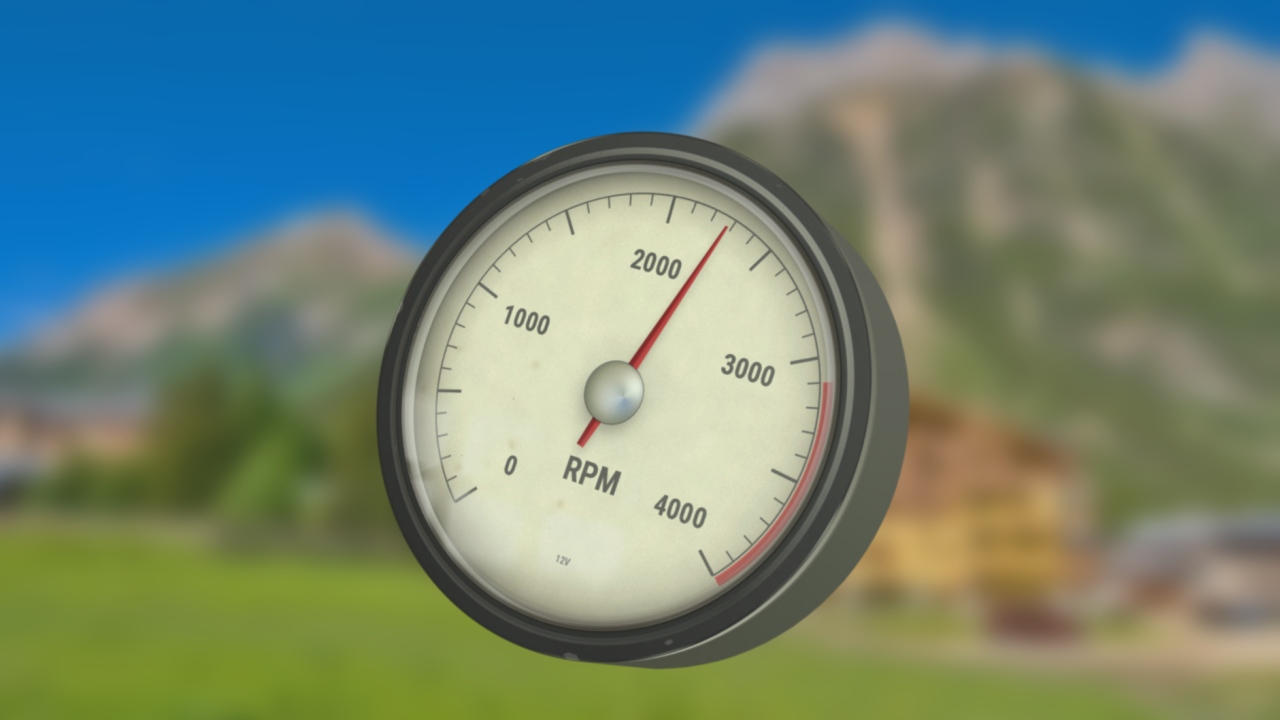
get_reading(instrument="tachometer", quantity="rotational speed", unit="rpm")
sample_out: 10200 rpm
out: 2300 rpm
